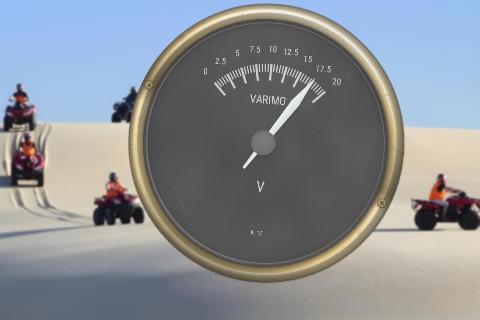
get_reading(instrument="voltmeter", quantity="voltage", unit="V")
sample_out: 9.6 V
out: 17.5 V
